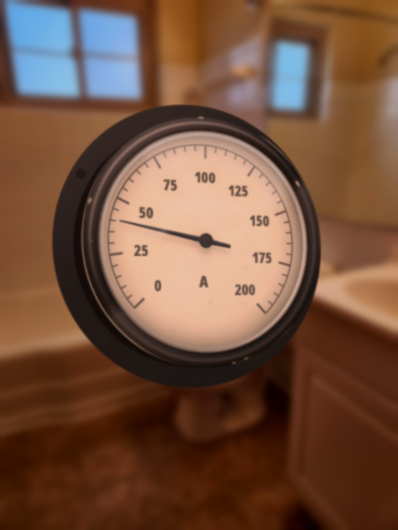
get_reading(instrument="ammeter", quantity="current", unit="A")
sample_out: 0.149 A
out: 40 A
